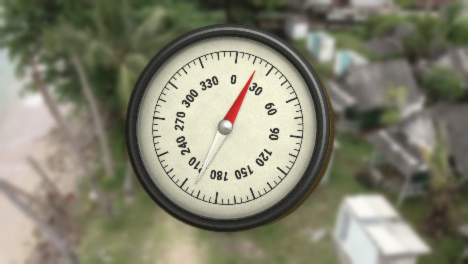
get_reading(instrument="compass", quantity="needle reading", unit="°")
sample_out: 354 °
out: 20 °
